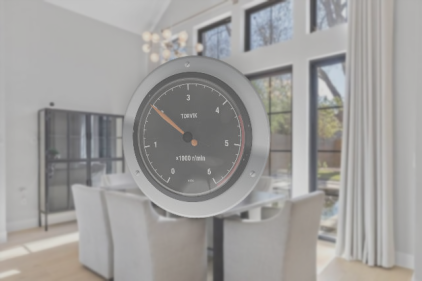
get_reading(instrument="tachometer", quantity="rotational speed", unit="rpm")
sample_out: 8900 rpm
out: 2000 rpm
